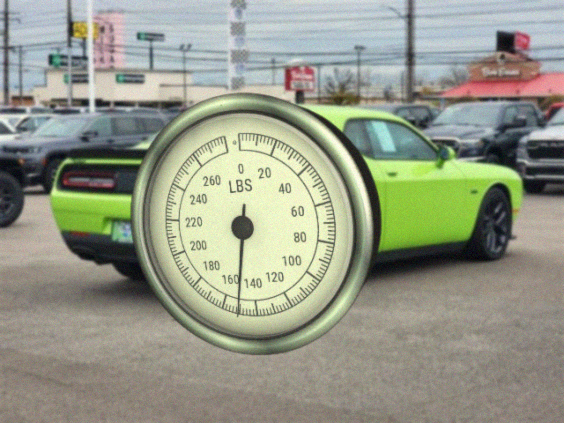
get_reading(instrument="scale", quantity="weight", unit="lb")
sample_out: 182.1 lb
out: 150 lb
